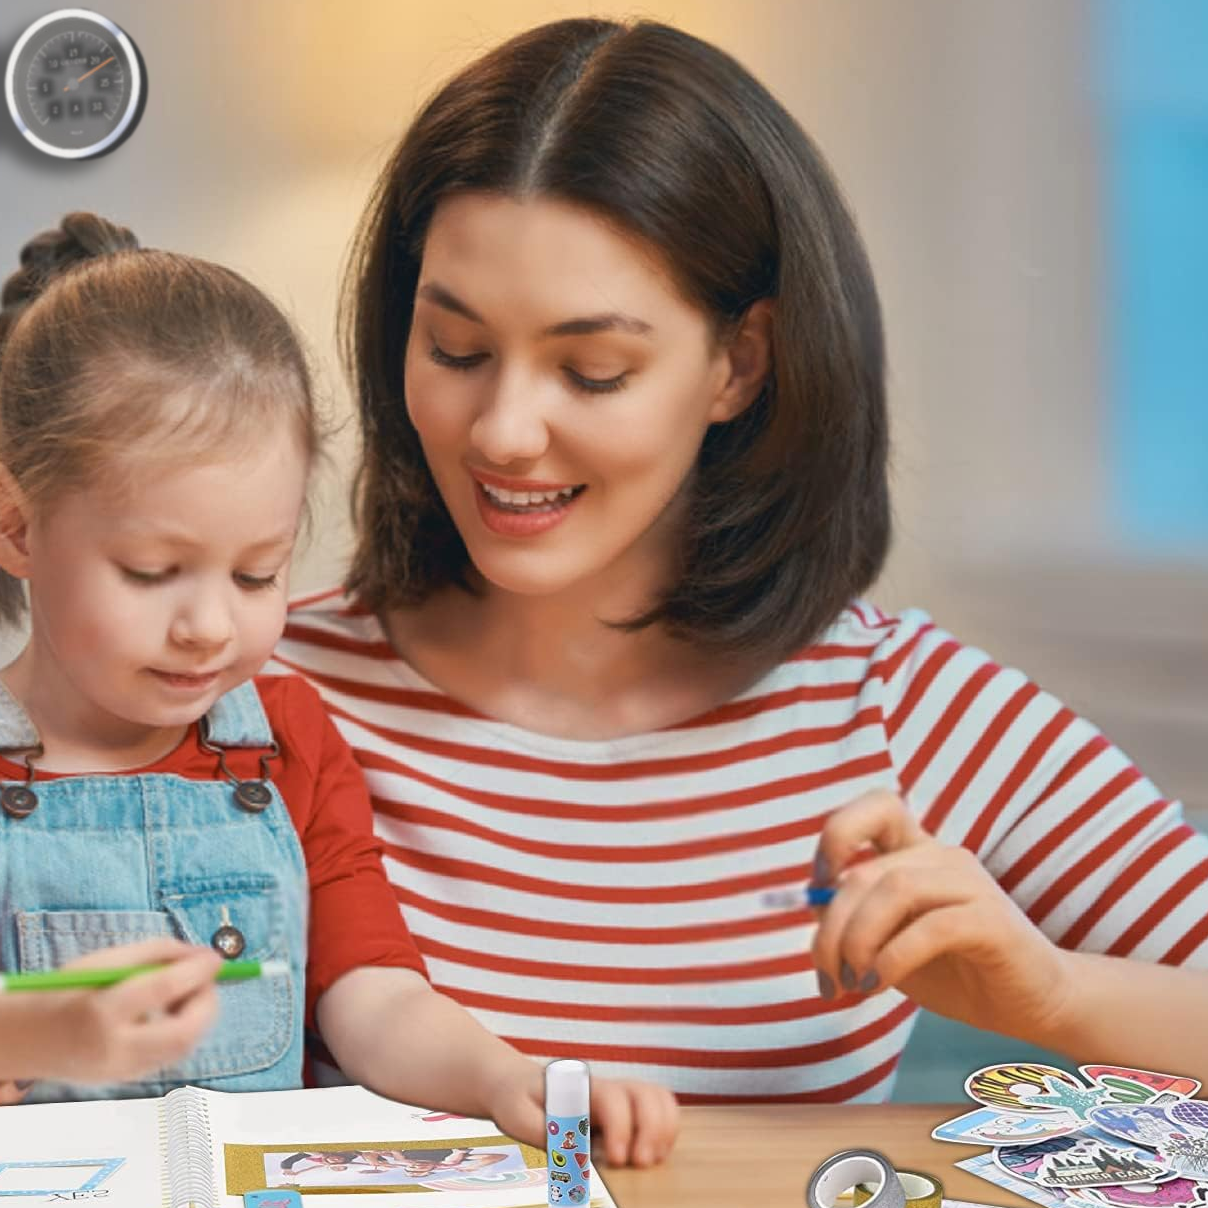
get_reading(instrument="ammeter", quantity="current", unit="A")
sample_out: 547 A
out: 22 A
